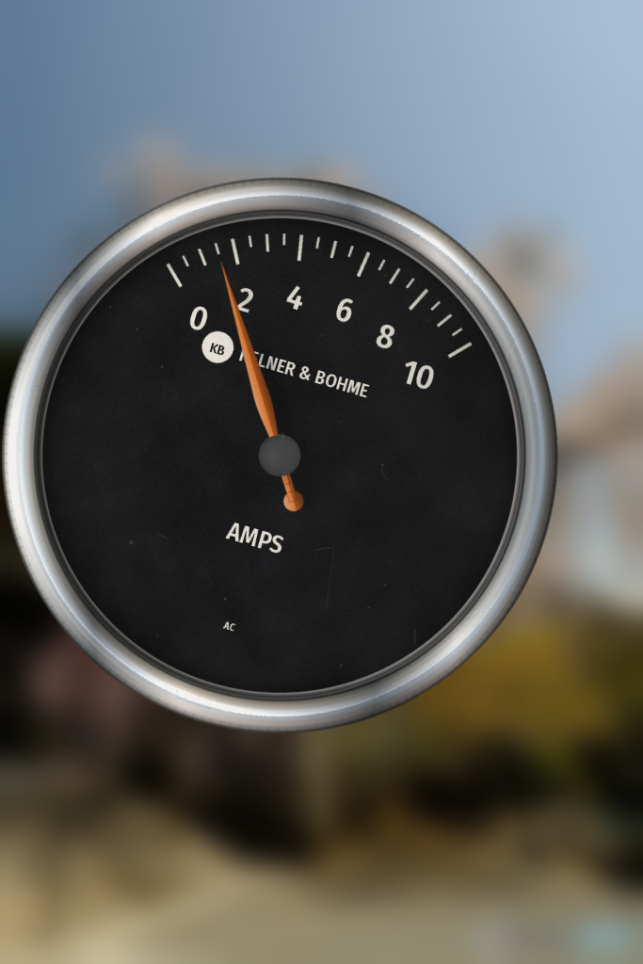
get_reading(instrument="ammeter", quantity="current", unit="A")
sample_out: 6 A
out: 1.5 A
